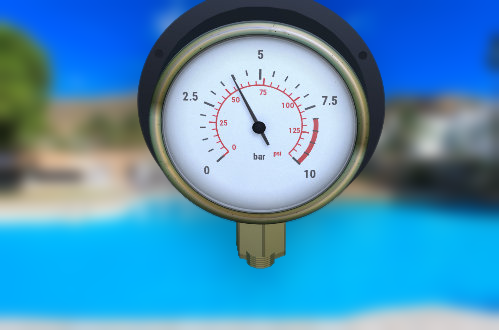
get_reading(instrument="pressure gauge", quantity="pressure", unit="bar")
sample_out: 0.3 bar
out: 4 bar
